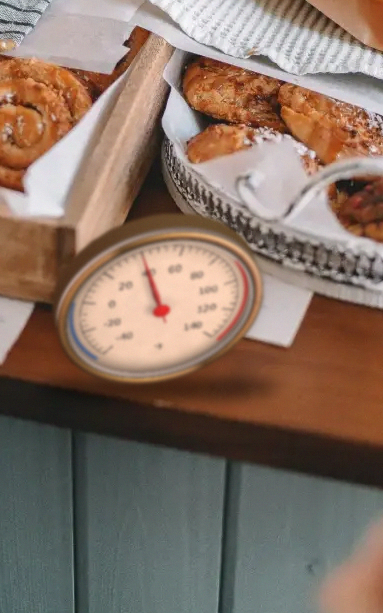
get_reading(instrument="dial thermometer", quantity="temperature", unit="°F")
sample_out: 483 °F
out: 40 °F
